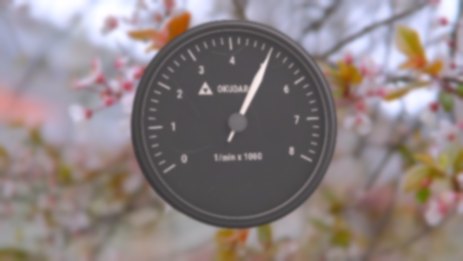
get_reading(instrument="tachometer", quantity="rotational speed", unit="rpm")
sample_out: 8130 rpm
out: 5000 rpm
